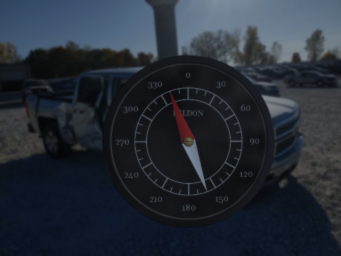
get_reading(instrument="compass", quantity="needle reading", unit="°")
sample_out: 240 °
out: 340 °
